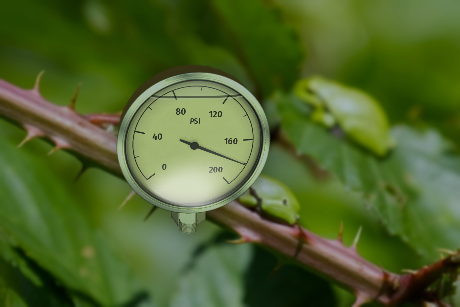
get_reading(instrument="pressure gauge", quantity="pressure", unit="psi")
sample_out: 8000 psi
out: 180 psi
